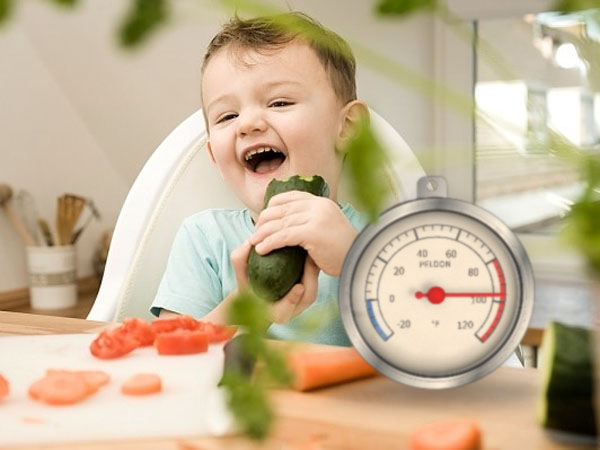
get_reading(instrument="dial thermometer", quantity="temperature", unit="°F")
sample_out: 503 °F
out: 96 °F
